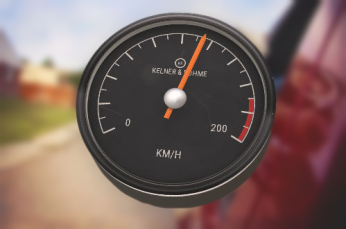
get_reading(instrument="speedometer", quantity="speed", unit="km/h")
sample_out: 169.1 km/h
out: 115 km/h
